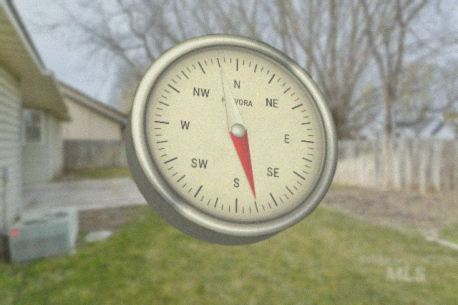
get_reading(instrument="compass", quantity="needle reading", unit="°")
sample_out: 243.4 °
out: 165 °
